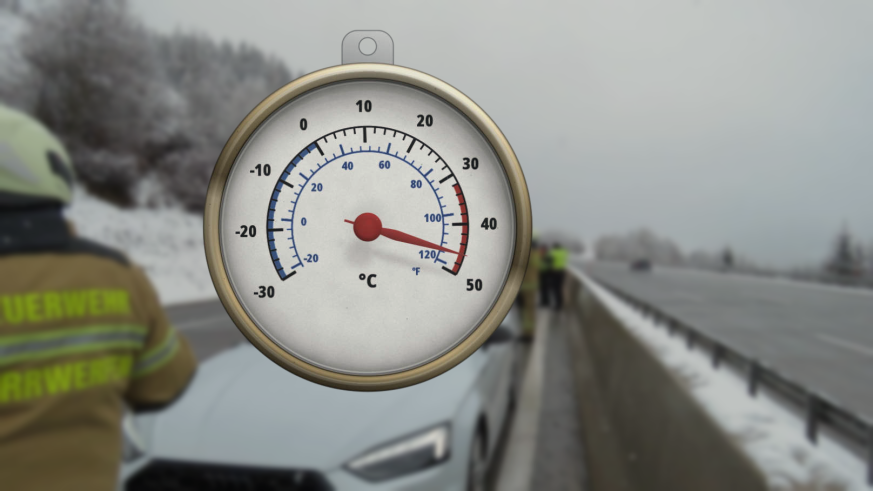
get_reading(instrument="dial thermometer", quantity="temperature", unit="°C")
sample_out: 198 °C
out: 46 °C
